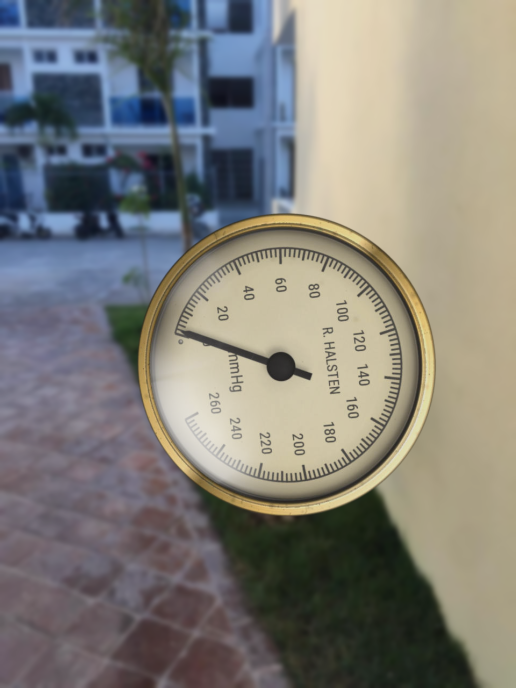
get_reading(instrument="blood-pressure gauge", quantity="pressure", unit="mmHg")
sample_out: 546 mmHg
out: 2 mmHg
